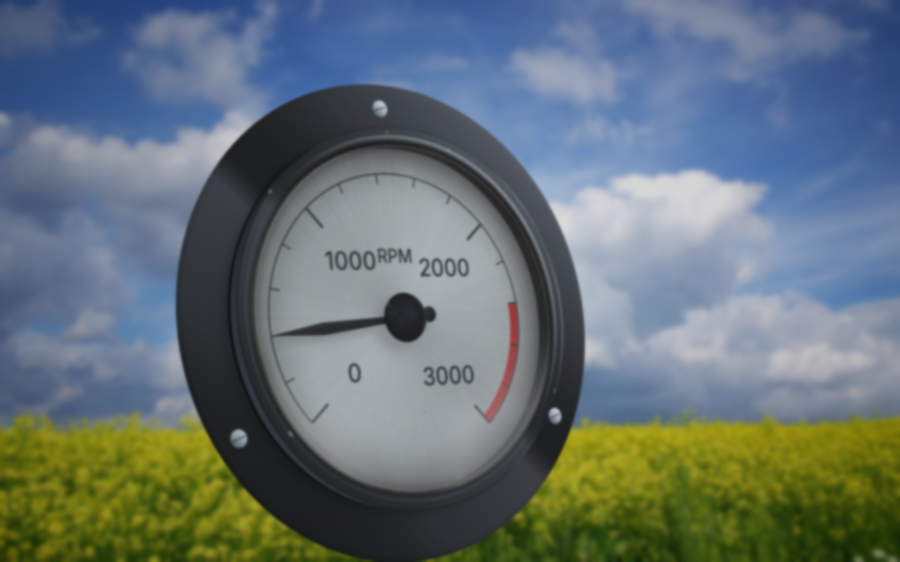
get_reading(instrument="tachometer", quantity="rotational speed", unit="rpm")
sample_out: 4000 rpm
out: 400 rpm
